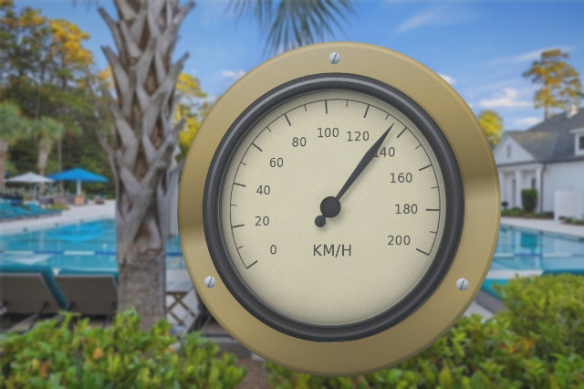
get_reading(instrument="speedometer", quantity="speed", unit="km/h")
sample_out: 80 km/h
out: 135 km/h
